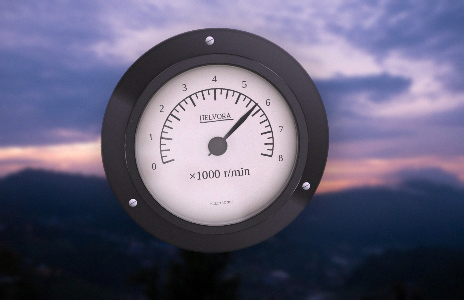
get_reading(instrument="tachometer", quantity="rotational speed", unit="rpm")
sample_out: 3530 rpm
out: 5750 rpm
